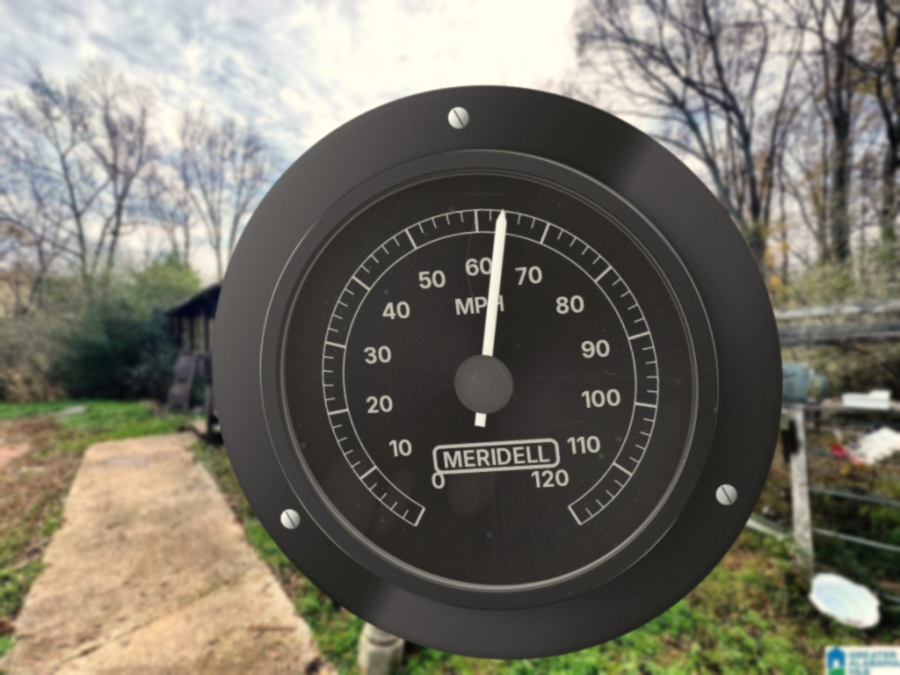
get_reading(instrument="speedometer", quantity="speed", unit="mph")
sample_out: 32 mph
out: 64 mph
